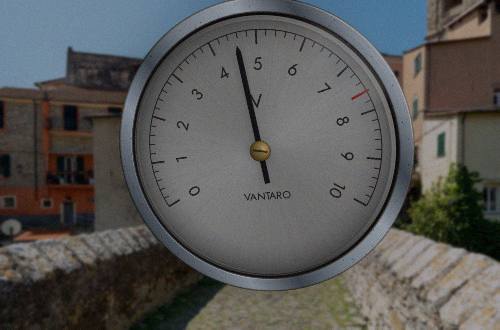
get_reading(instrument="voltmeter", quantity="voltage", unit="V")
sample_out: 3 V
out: 4.6 V
